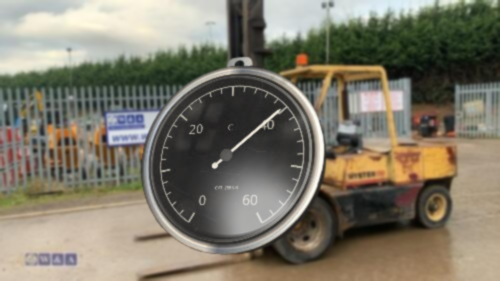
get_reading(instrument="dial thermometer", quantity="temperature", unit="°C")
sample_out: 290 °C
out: 40 °C
